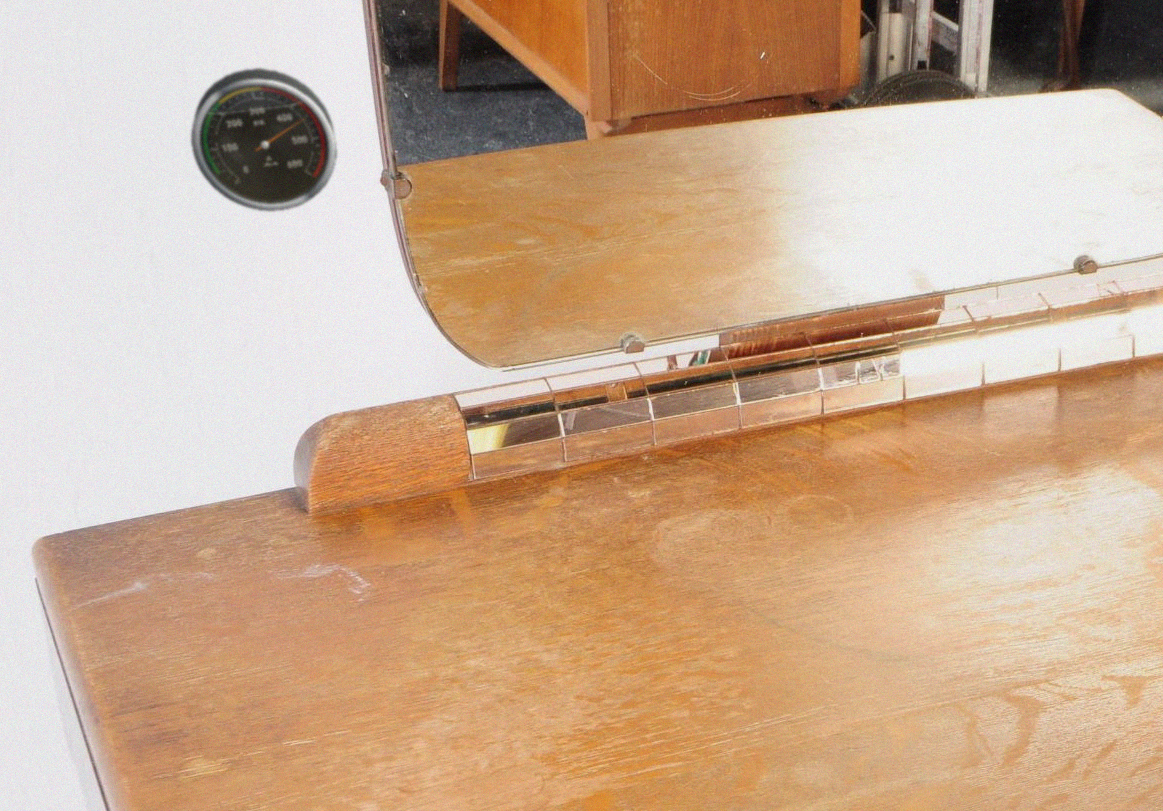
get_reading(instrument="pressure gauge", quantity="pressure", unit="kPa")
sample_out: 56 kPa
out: 440 kPa
